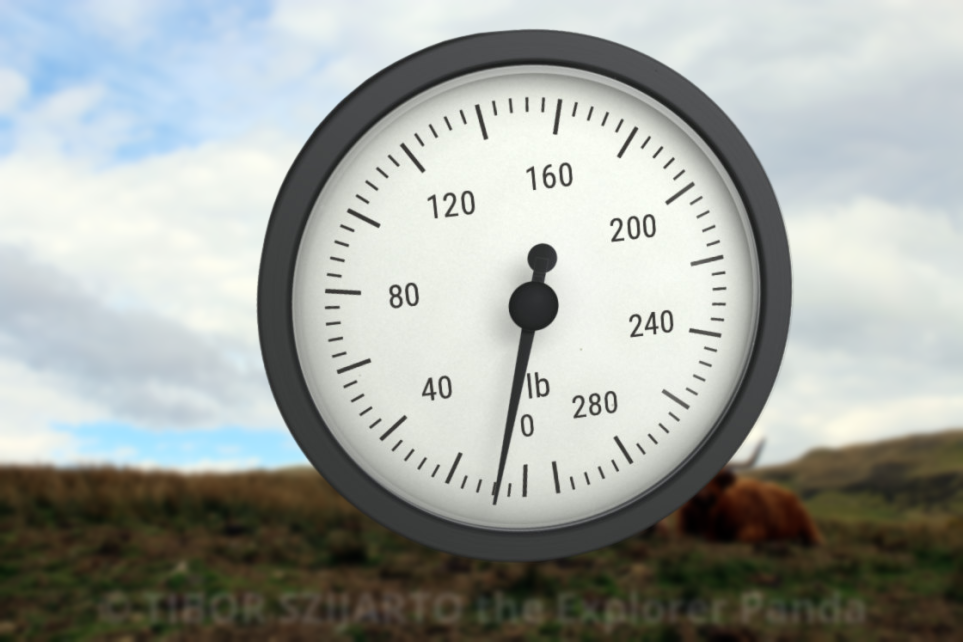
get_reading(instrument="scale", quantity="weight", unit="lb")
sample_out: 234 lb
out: 8 lb
